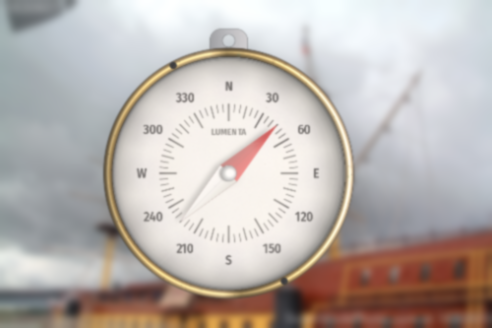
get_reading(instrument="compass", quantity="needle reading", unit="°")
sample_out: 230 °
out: 45 °
